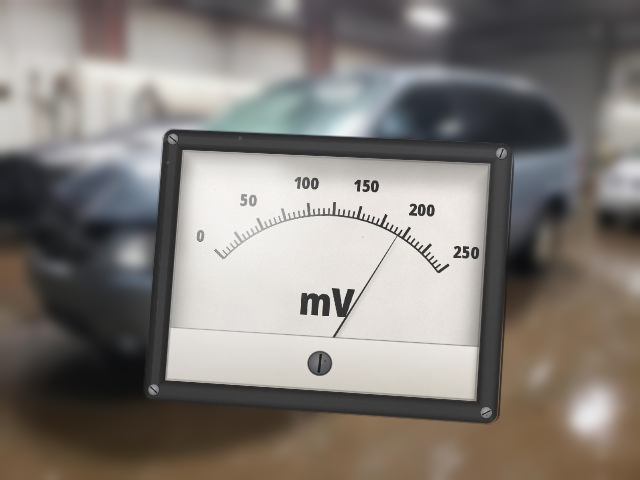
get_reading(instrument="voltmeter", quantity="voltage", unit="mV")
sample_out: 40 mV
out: 195 mV
